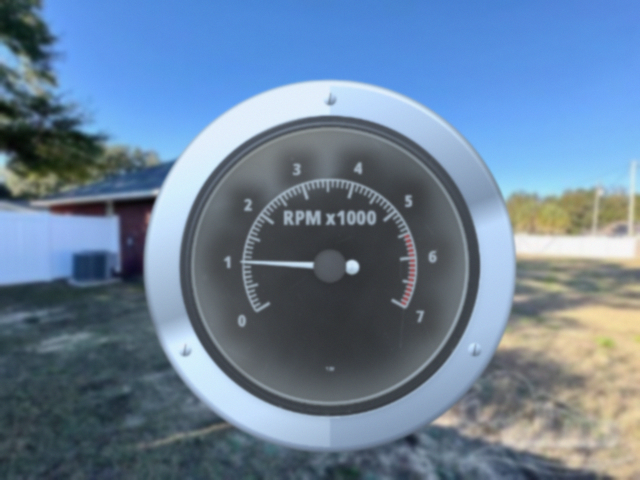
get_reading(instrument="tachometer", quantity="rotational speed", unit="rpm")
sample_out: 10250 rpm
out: 1000 rpm
